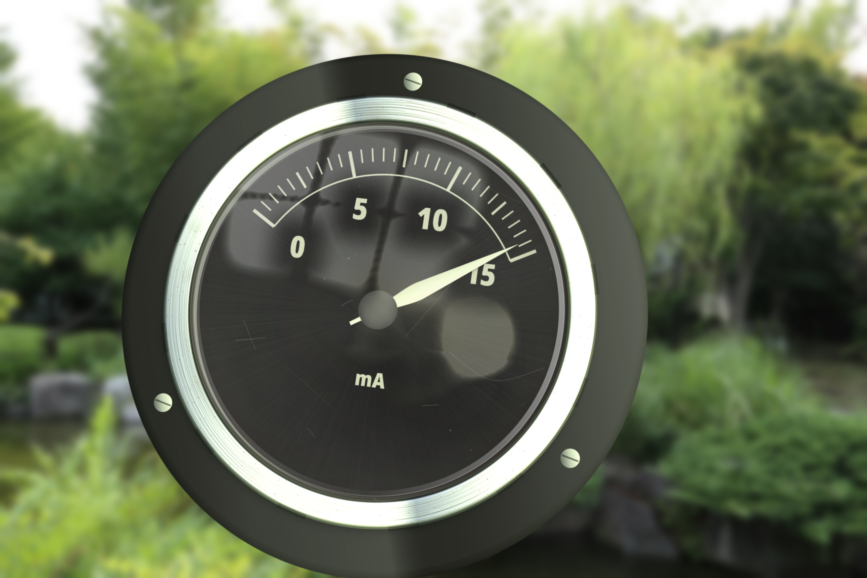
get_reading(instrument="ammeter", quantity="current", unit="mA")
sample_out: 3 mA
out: 14.5 mA
